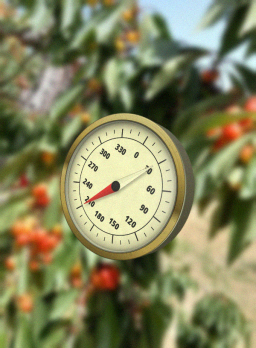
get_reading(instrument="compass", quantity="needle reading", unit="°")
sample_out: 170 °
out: 210 °
